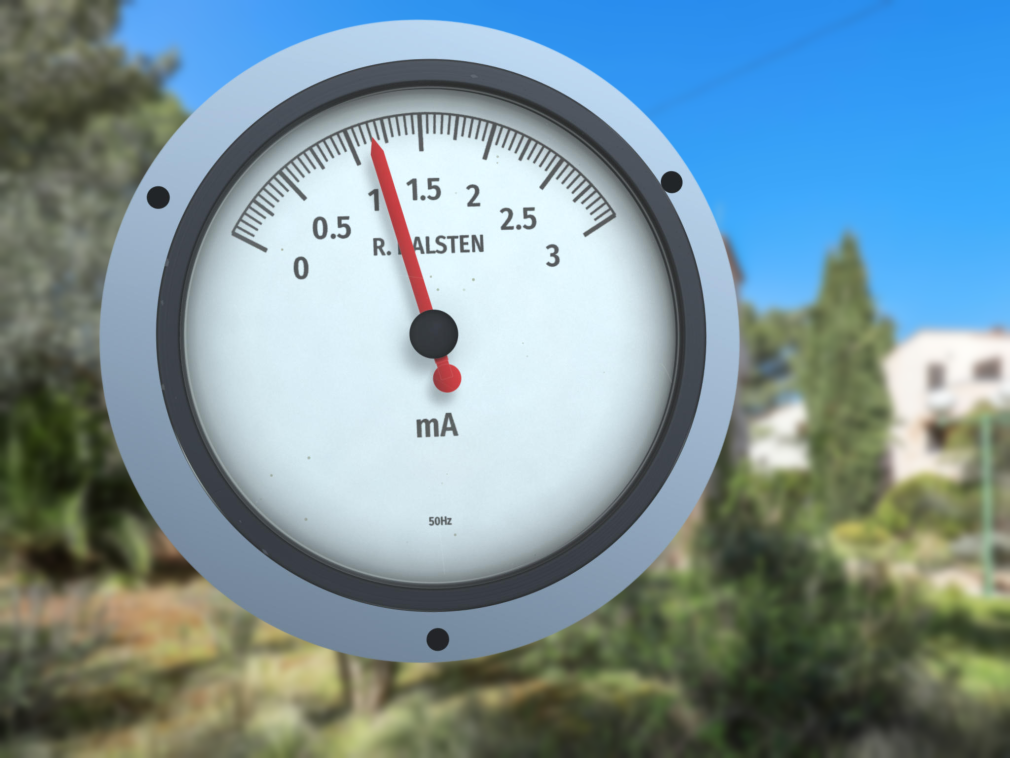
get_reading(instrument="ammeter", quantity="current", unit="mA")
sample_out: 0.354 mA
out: 1.15 mA
